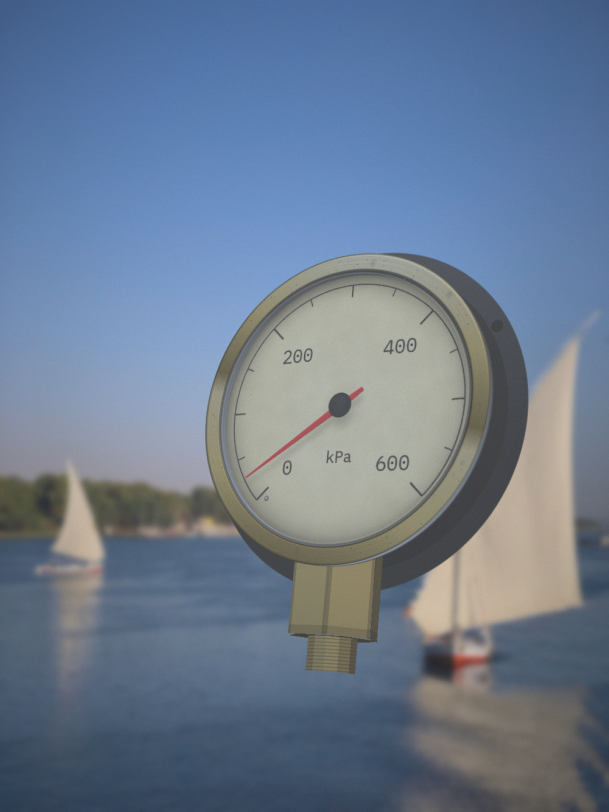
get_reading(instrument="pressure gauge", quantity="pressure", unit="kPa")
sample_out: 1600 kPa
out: 25 kPa
